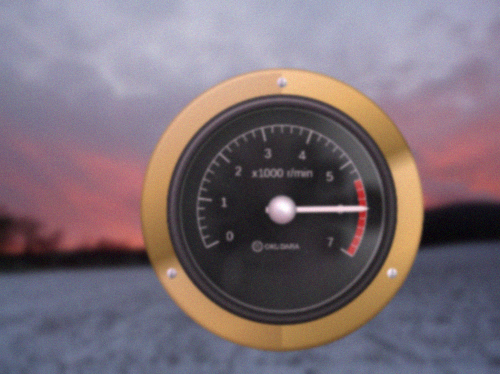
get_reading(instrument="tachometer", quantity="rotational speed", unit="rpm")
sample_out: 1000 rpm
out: 6000 rpm
